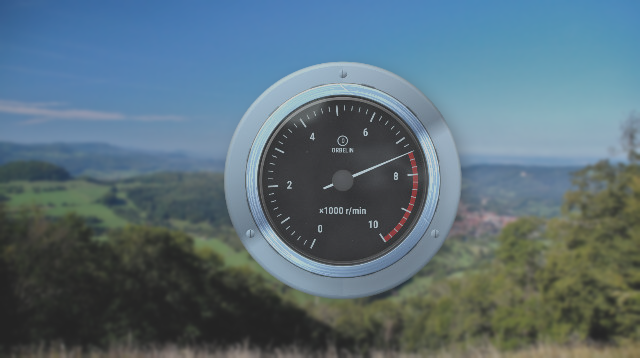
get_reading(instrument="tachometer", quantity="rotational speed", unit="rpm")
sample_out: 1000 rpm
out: 7400 rpm
